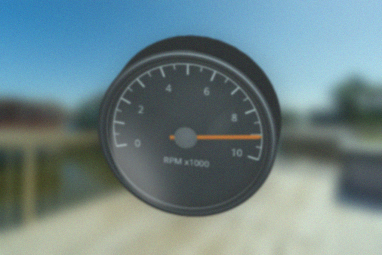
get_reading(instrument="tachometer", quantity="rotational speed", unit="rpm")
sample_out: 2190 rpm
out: 9000 rpm
